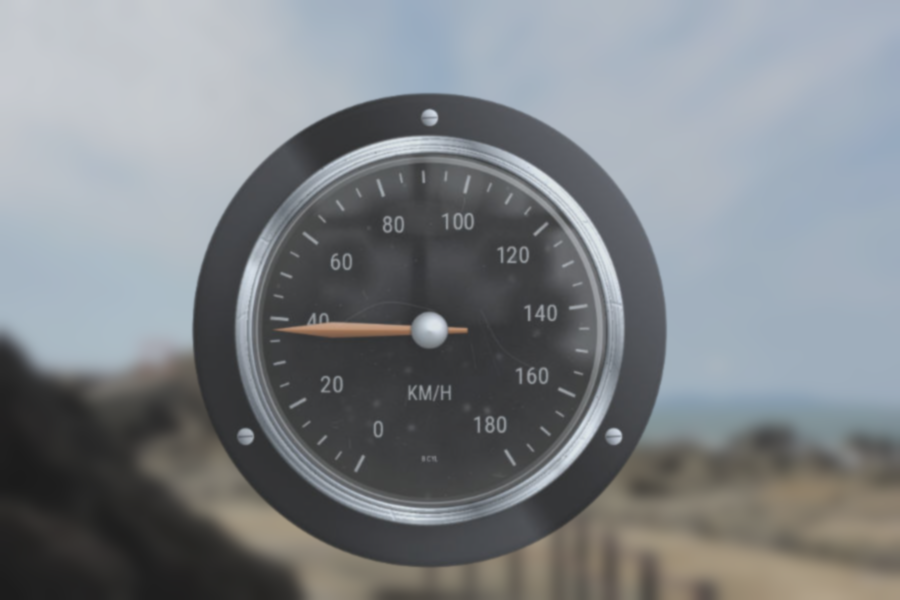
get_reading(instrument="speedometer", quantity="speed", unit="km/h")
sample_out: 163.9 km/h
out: 37.5 km/h
